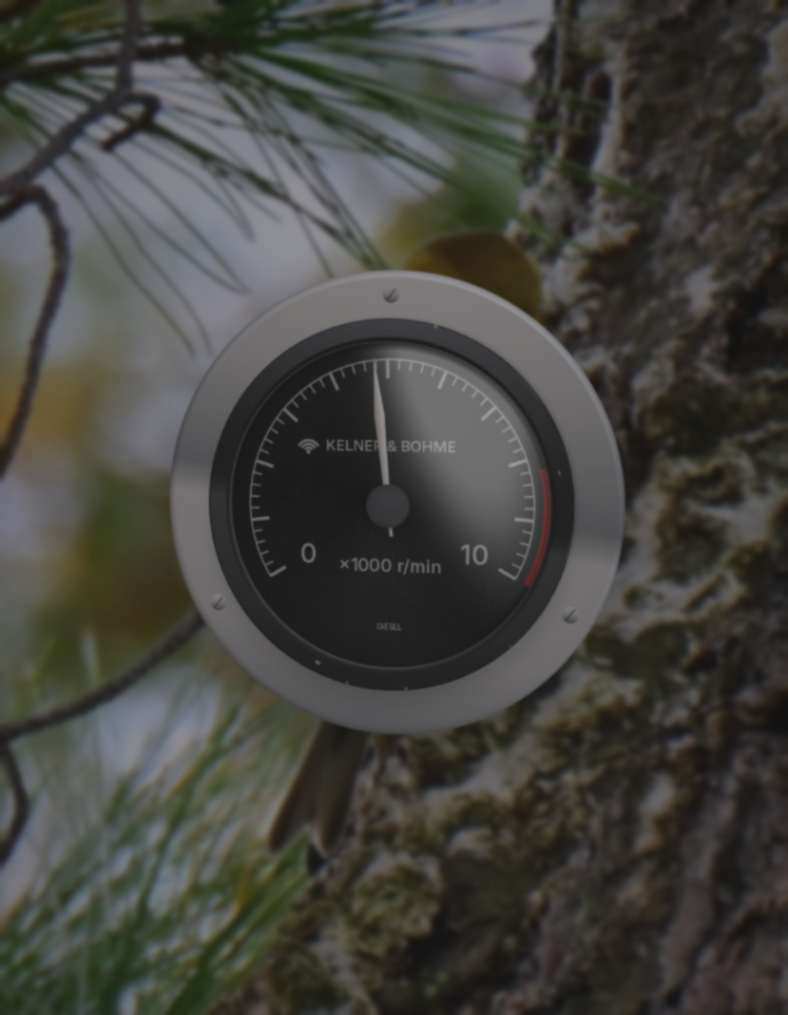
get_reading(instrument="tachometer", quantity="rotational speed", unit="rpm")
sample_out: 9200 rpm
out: 4800 rpm
